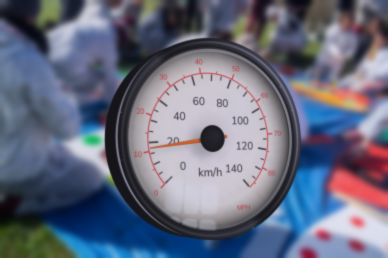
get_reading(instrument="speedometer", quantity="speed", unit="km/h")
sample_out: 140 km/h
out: 17.5 km/h
